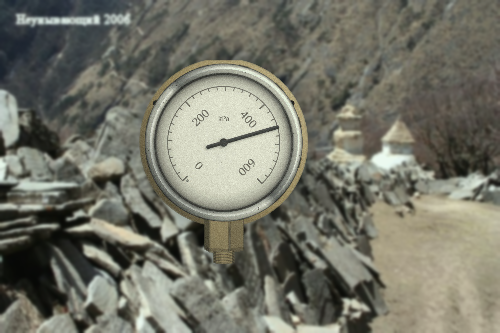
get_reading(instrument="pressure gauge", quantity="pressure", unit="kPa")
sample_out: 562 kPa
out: 460 kPa
